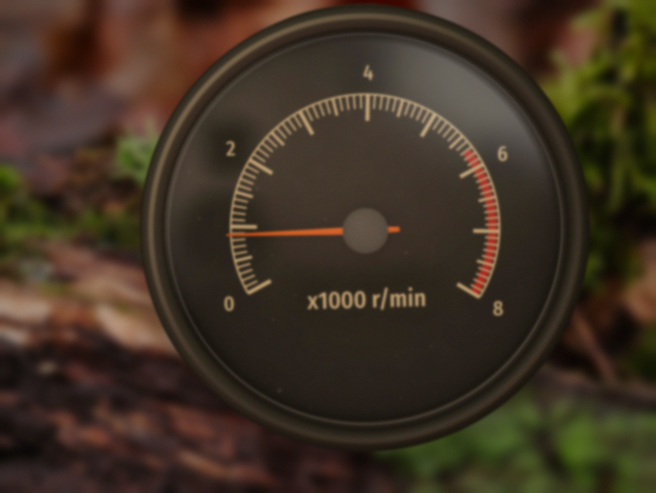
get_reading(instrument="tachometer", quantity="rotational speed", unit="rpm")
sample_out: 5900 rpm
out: 900 rpm
